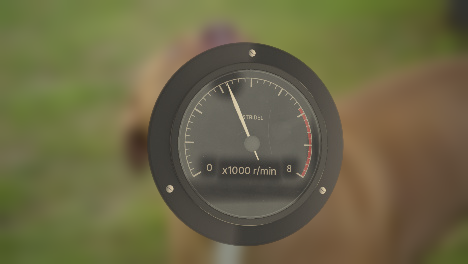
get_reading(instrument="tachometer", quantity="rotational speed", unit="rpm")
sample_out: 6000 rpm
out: 3200 rpm
